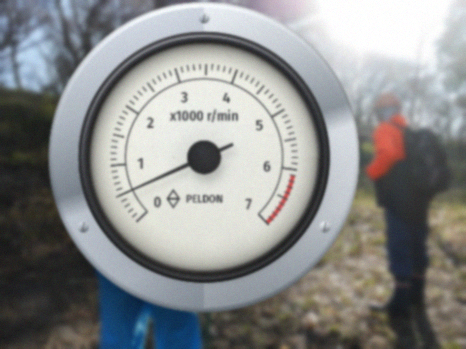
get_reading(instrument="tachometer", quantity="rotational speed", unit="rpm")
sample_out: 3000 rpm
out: 500 rpm
